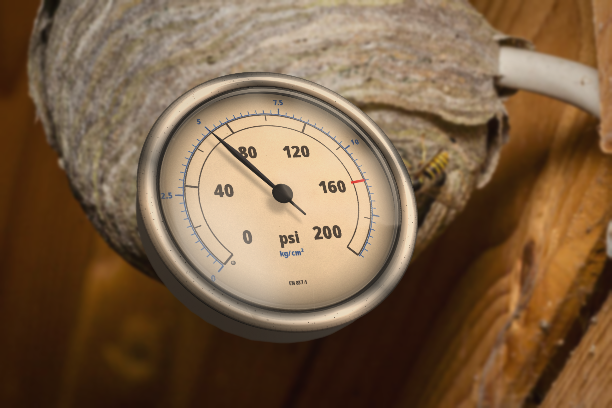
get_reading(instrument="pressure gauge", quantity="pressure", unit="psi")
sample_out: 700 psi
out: 70 psi
